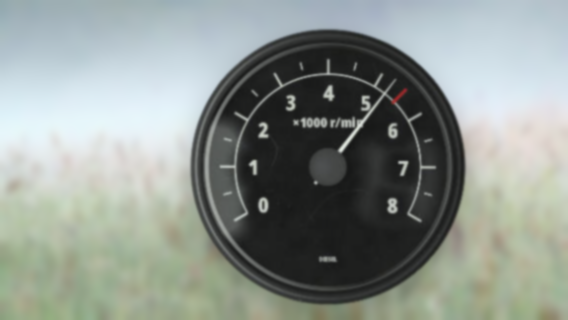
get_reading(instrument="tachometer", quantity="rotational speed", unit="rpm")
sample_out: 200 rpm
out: 5250 rpm
